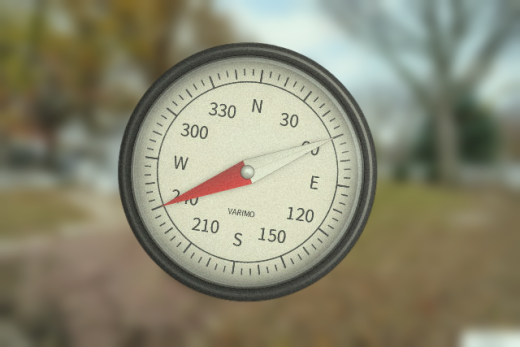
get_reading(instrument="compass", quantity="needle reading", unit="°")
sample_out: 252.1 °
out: 240 °
